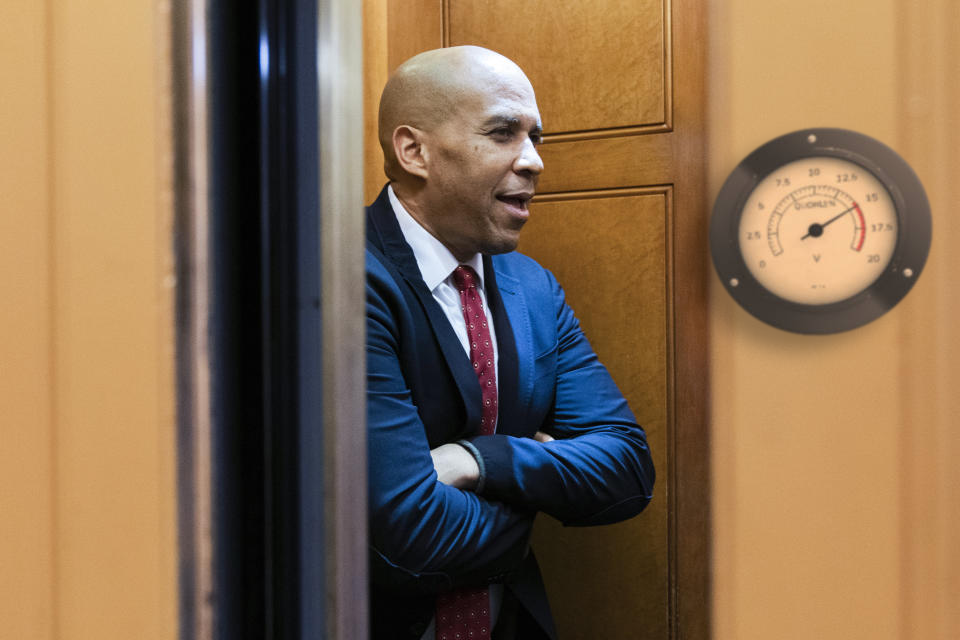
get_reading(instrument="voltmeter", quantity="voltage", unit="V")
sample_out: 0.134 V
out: 15 V
